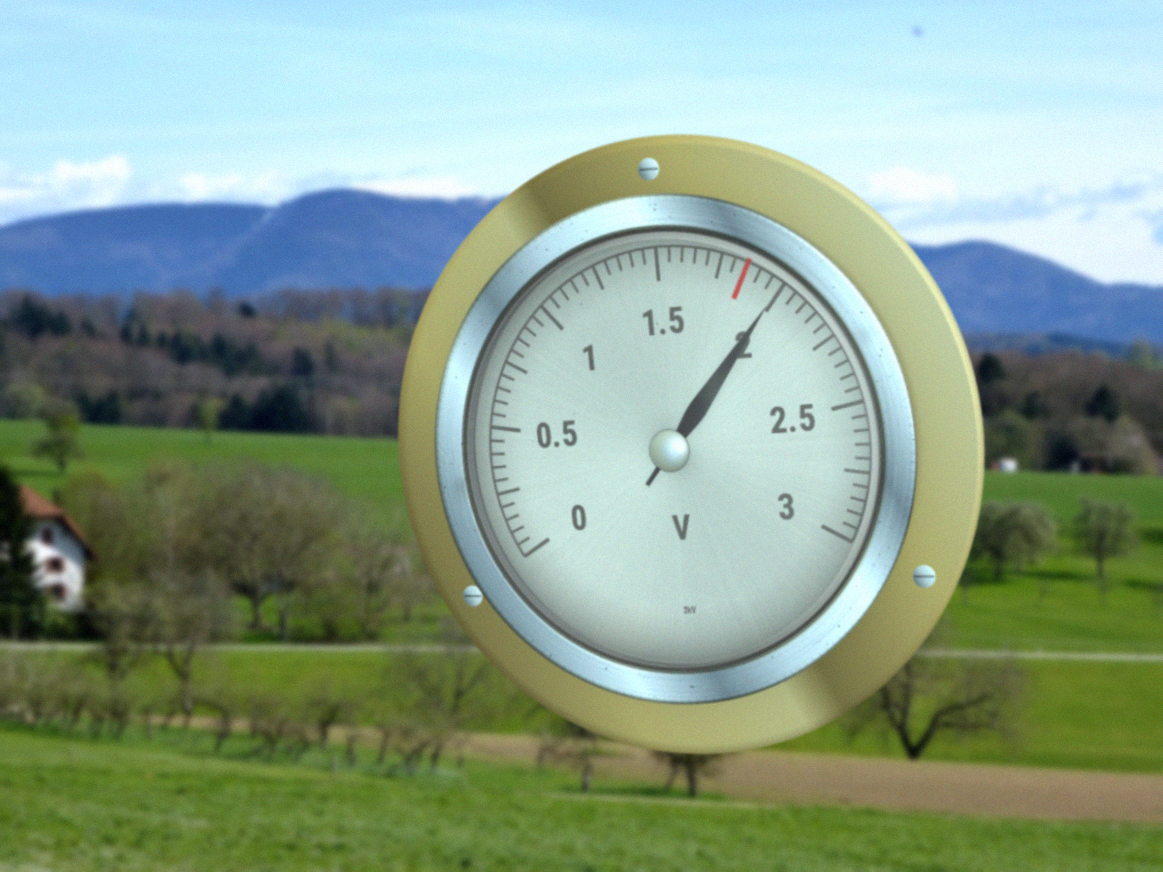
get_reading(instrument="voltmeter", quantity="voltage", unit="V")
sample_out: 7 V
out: 2 V
